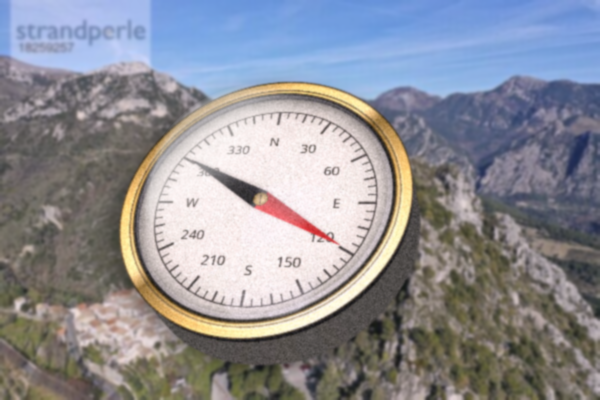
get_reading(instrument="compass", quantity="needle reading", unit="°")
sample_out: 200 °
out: 120 °
